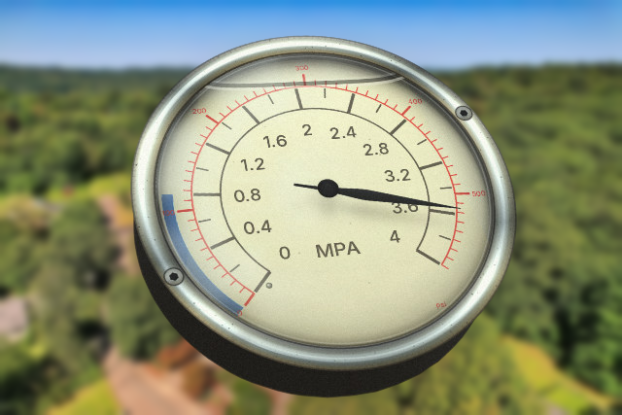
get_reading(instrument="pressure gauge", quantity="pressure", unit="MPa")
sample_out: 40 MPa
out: 3.6 MPa
